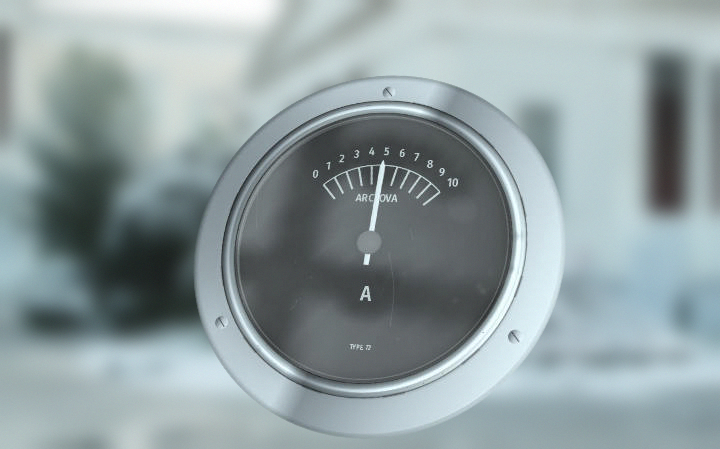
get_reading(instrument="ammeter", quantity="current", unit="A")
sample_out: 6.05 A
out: 5 A
